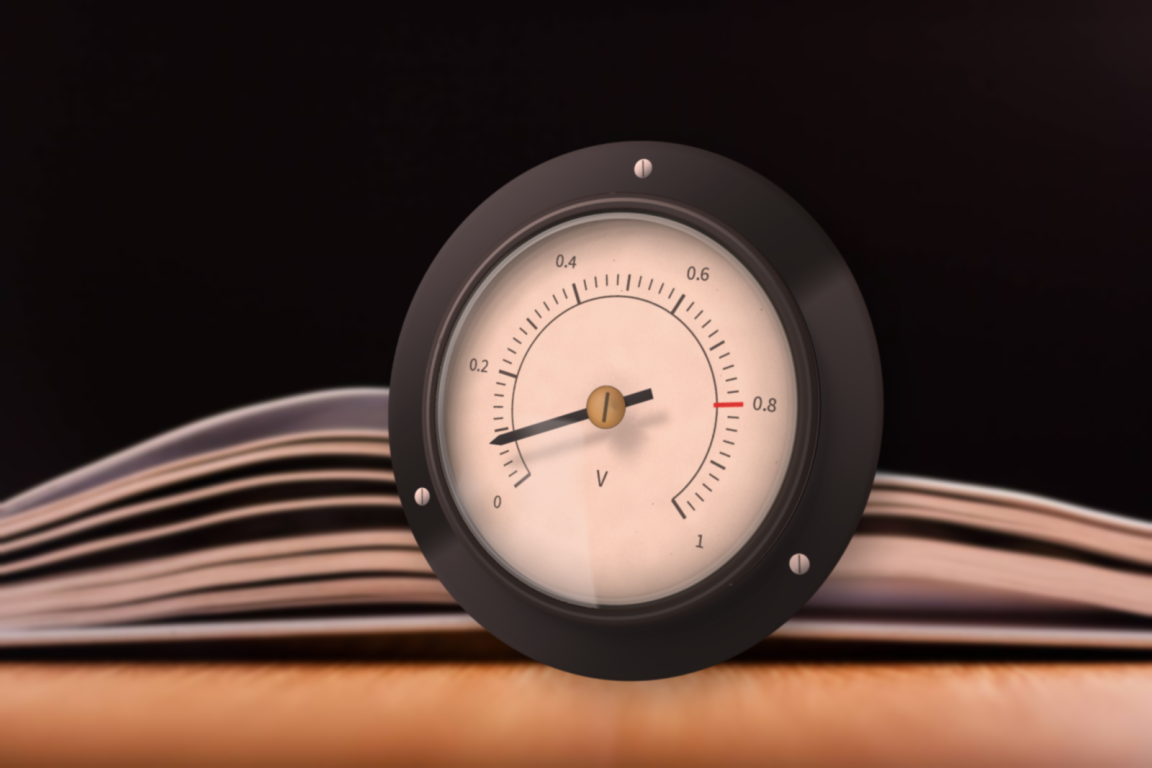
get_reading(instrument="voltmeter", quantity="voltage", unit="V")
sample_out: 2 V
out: 0.08 V
